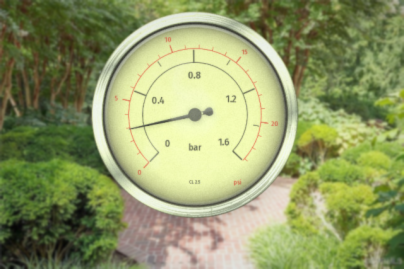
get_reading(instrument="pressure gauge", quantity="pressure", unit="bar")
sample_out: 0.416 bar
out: 0.2 bar
